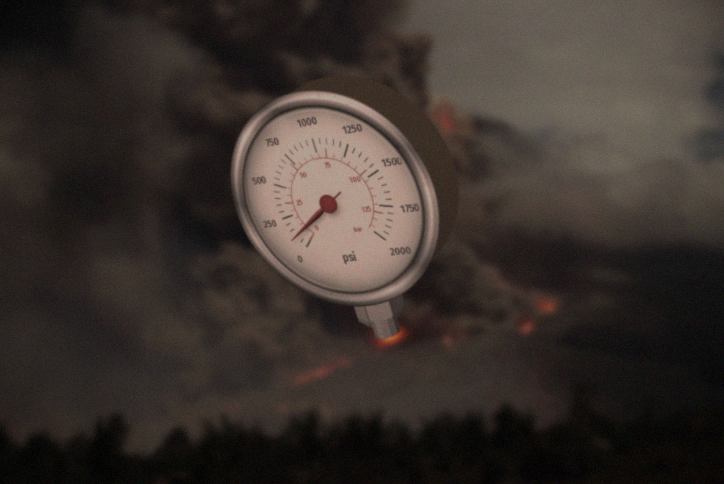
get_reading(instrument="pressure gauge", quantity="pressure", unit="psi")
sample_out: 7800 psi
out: 100 psi
